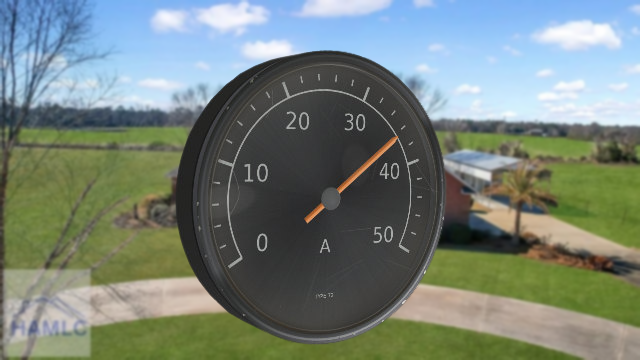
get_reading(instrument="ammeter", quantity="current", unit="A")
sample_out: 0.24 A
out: 36 A
